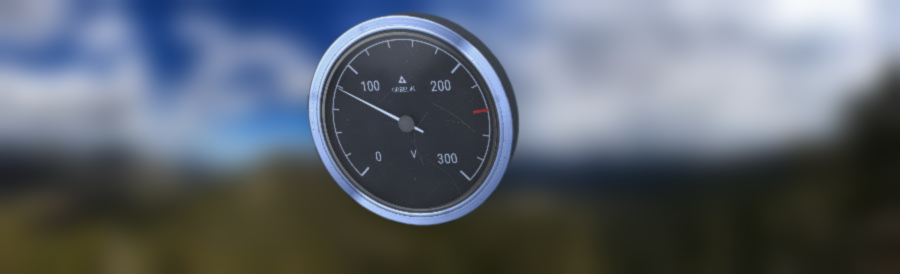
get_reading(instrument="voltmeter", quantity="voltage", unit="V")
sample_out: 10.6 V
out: 80 V
